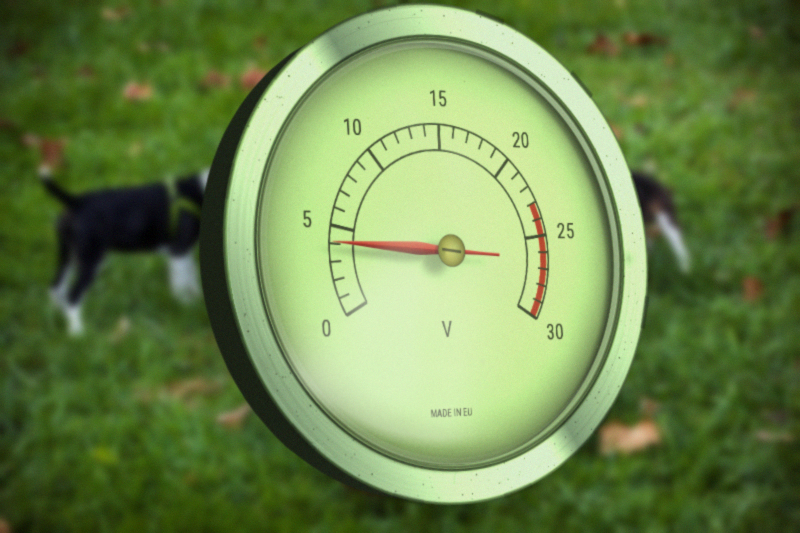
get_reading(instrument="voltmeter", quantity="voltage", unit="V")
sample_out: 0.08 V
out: 4 V
